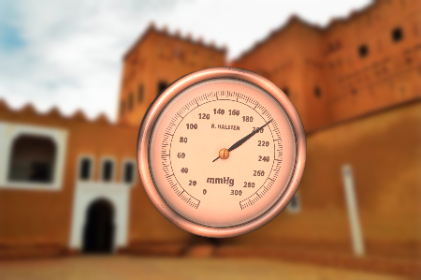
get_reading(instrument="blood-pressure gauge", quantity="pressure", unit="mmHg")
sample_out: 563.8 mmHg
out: 200 mmHg
